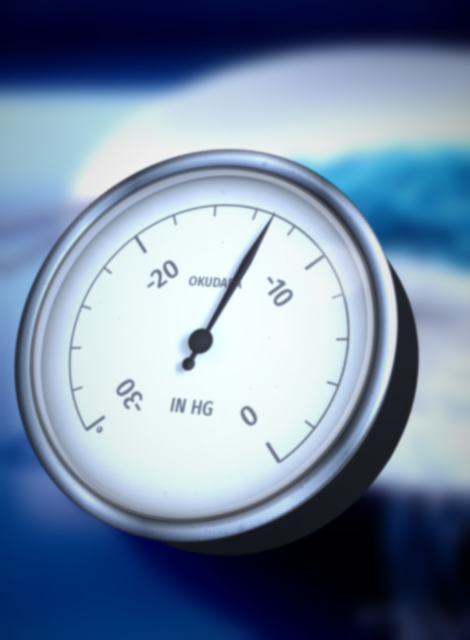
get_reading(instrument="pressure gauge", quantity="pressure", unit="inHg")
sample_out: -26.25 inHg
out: -13 inHg
